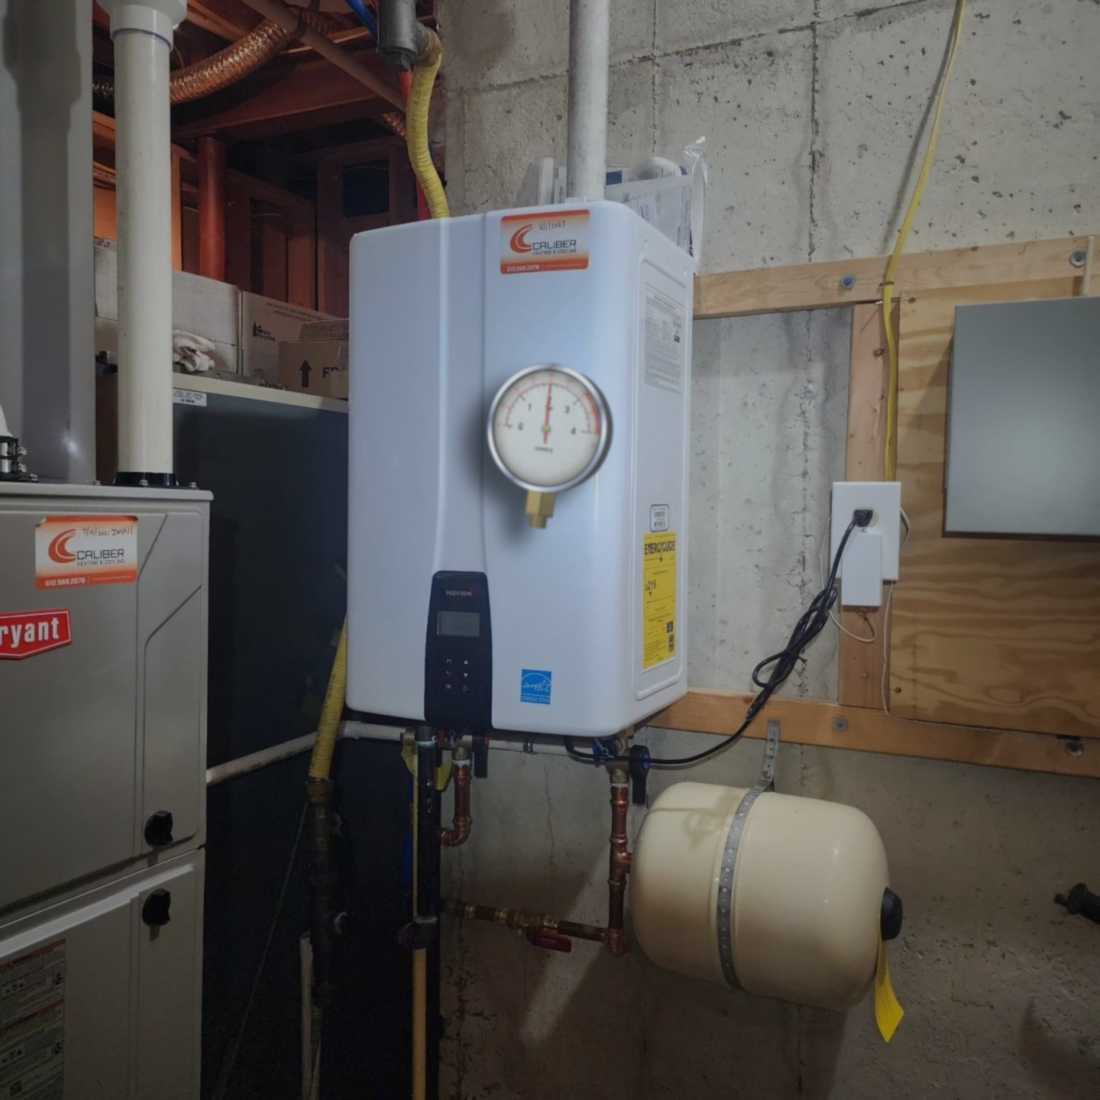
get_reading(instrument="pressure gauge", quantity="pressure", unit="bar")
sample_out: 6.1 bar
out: 2 bar
